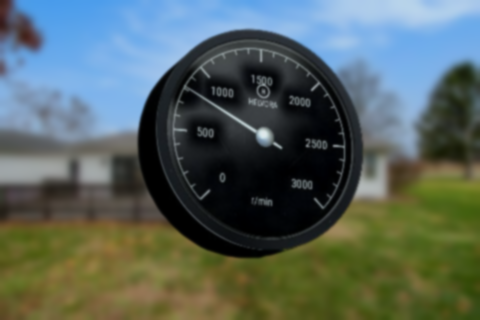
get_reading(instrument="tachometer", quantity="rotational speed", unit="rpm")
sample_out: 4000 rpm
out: 800 rpm
